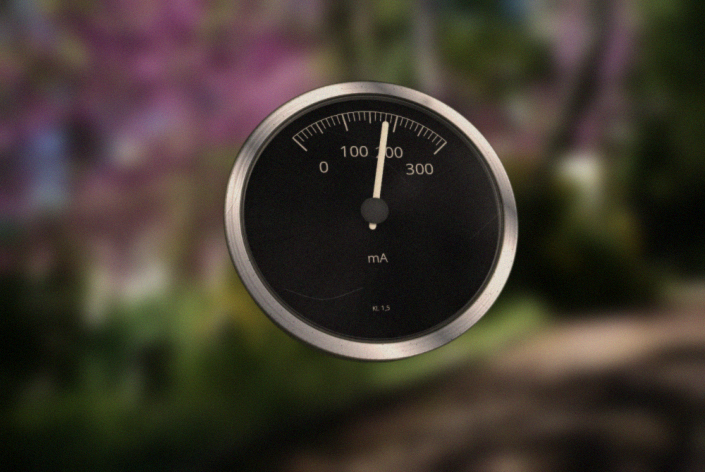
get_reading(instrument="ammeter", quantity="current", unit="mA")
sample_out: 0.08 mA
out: 180 mA
